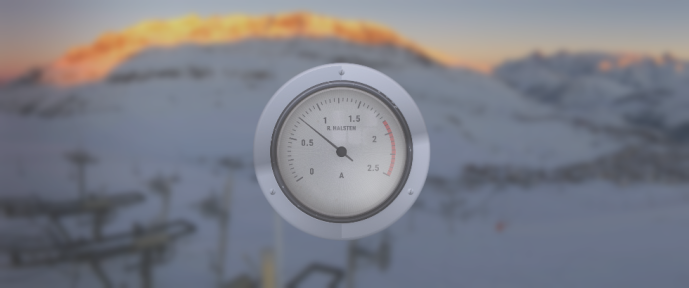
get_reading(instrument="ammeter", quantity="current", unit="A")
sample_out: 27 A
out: 0.75 A
